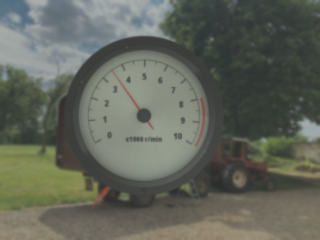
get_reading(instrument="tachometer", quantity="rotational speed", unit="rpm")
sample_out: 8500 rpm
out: 3500 rpm
